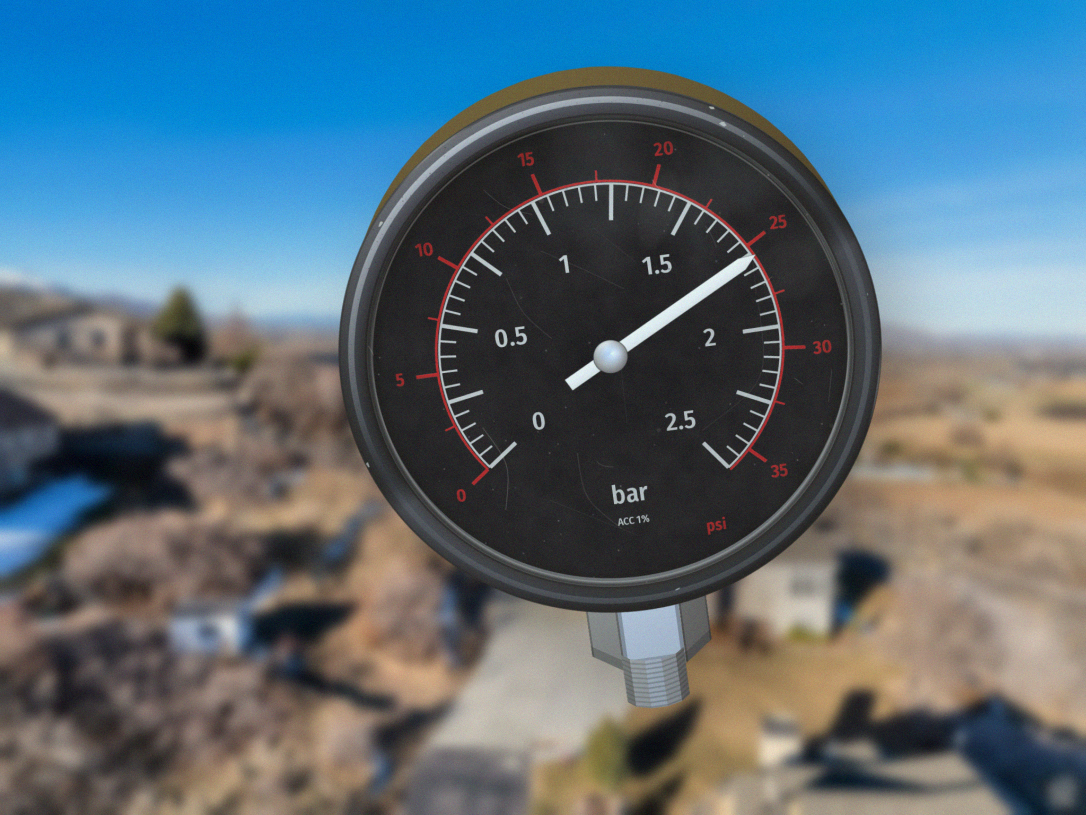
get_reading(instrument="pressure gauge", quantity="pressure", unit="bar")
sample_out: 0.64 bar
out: 1.75 bar
